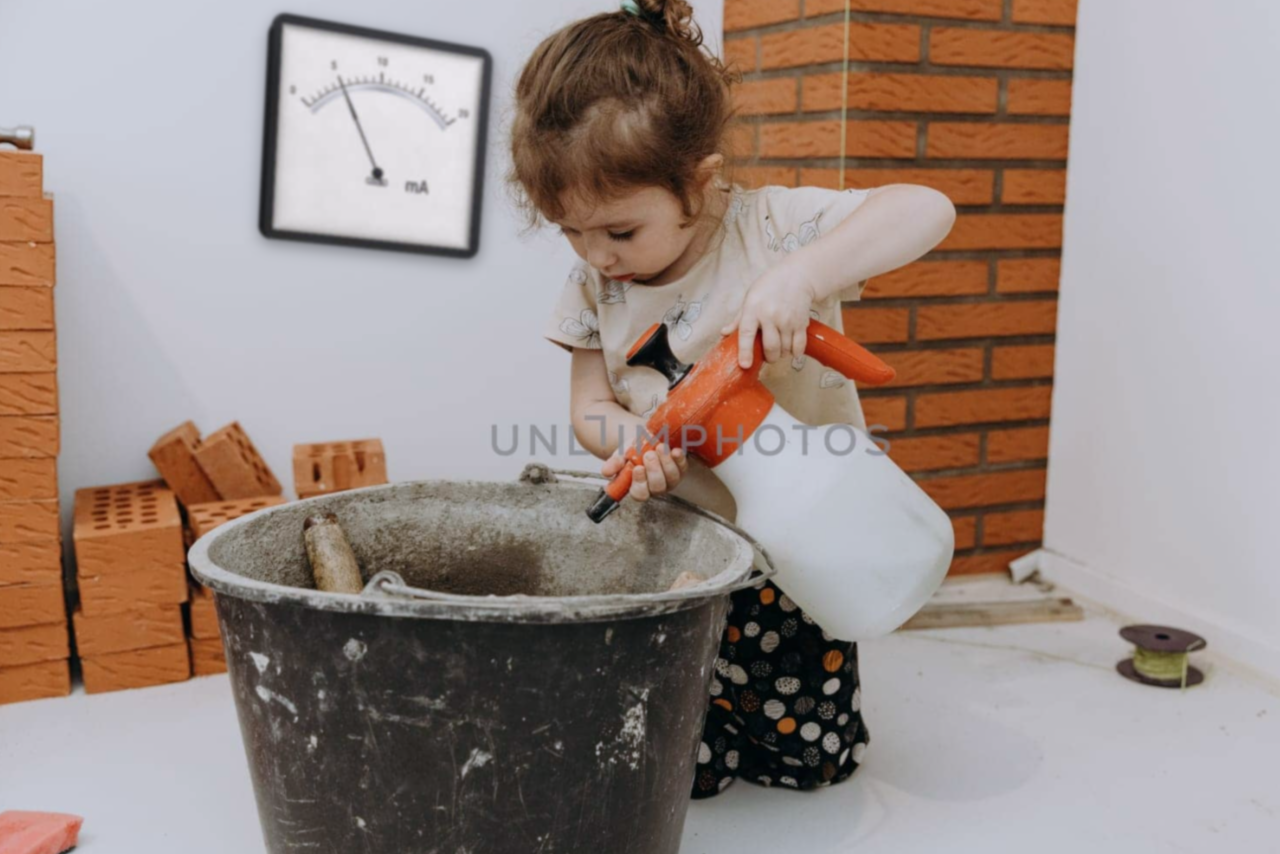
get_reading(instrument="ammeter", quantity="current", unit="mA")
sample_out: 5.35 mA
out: 5 mA
